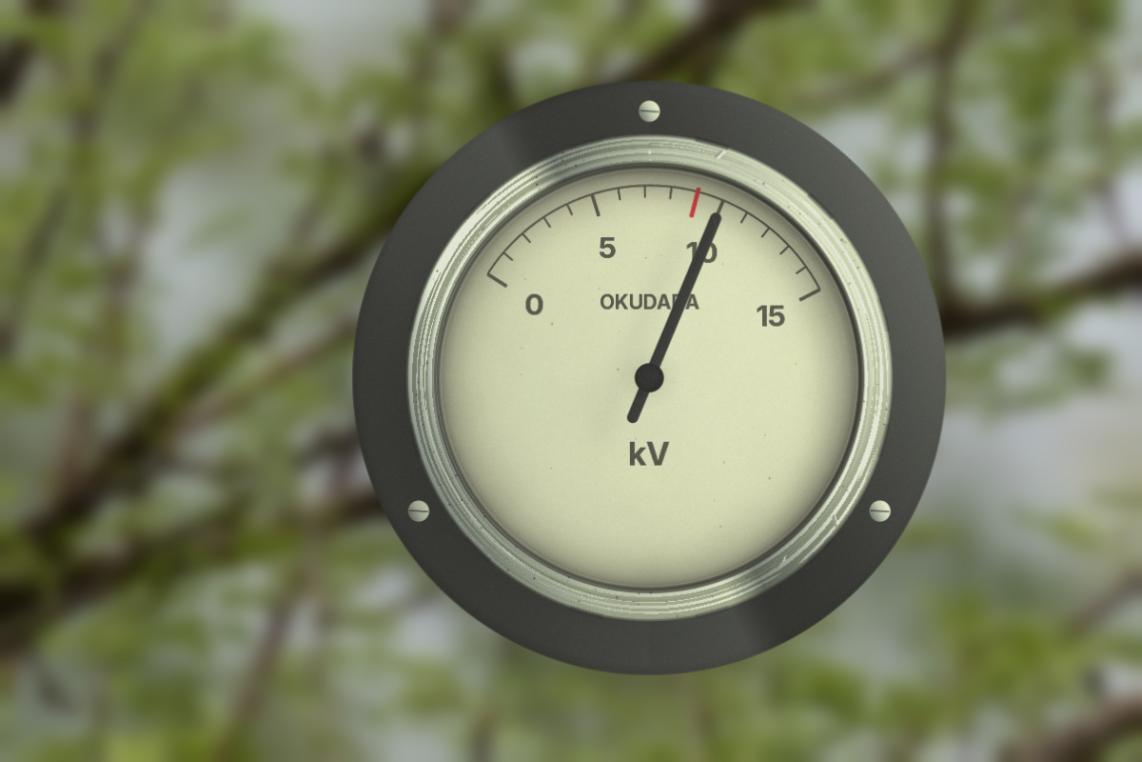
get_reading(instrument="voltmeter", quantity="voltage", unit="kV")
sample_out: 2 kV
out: 10 kV
